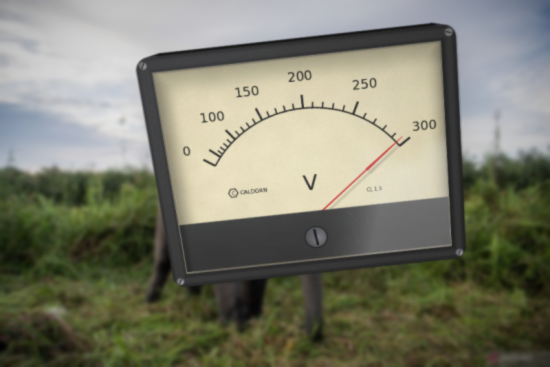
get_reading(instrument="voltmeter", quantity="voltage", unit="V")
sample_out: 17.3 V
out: 295 V
